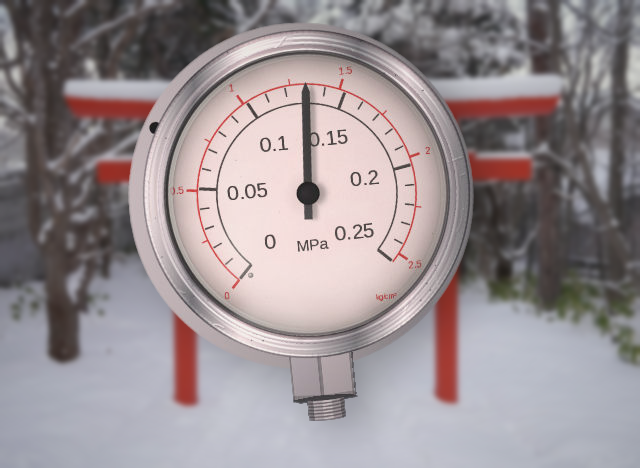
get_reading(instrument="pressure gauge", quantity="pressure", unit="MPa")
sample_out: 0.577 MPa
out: 0.13 MPa
